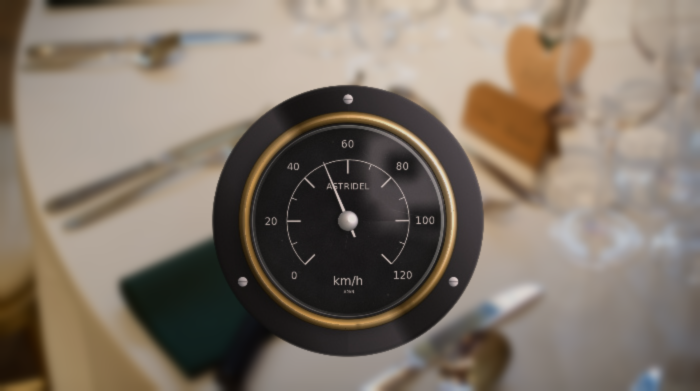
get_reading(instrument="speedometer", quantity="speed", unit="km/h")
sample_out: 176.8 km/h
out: 50 km/h
